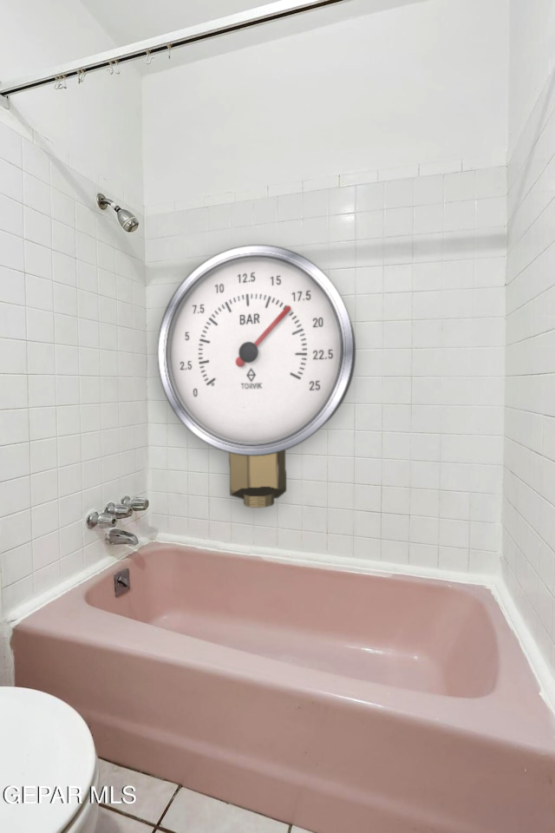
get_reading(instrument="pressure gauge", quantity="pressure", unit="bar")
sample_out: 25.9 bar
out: 17.5 bar
